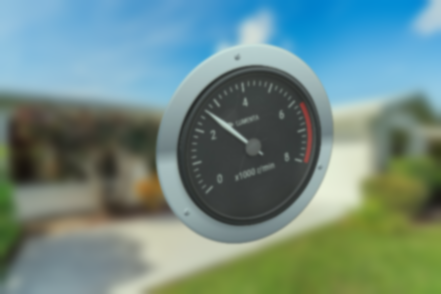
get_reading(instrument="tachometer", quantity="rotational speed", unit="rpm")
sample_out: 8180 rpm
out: 2600 rpm
